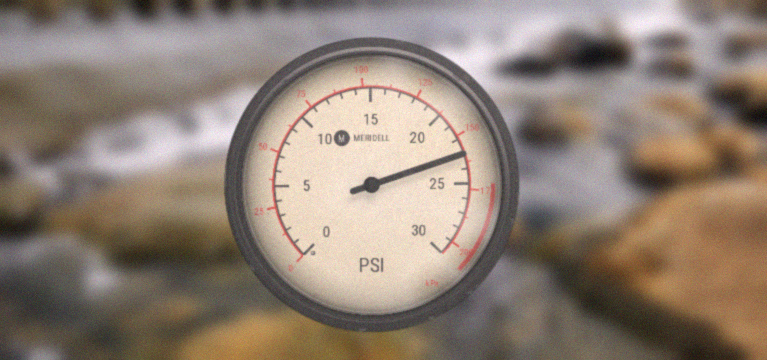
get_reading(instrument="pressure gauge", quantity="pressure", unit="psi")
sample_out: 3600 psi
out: 23 psi
